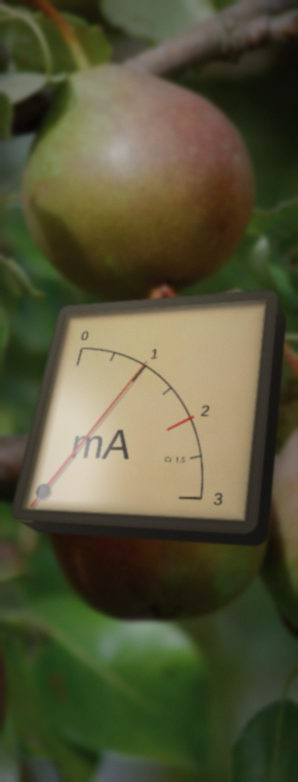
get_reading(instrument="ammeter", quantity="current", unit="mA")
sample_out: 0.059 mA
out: 1 mA
